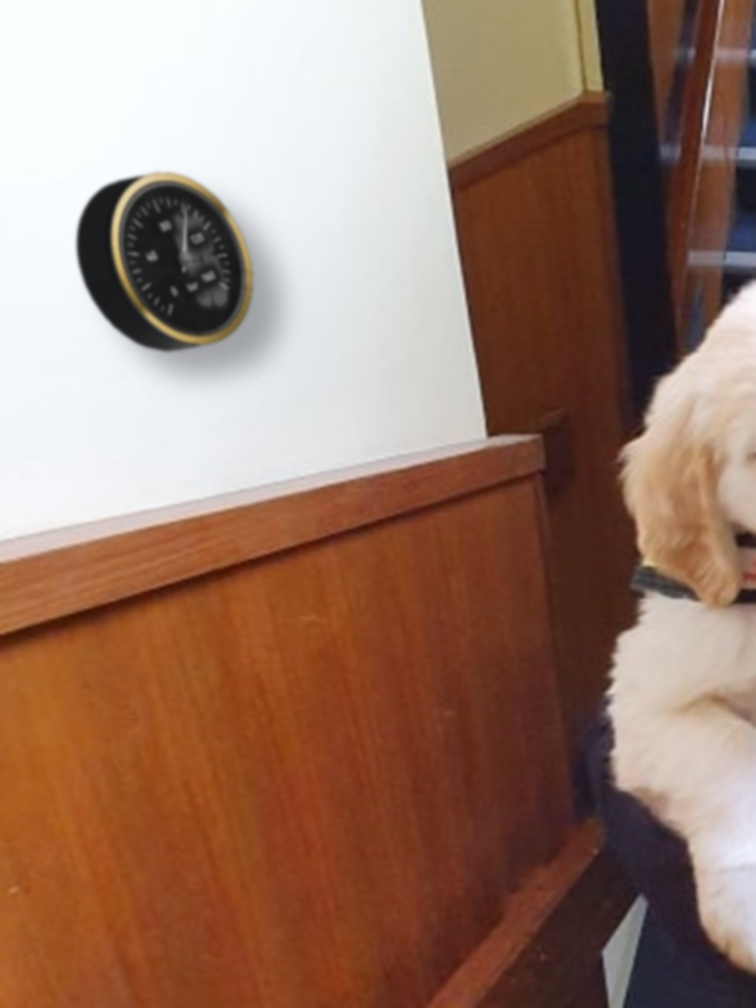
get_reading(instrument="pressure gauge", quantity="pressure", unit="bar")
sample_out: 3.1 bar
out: 100 bar
